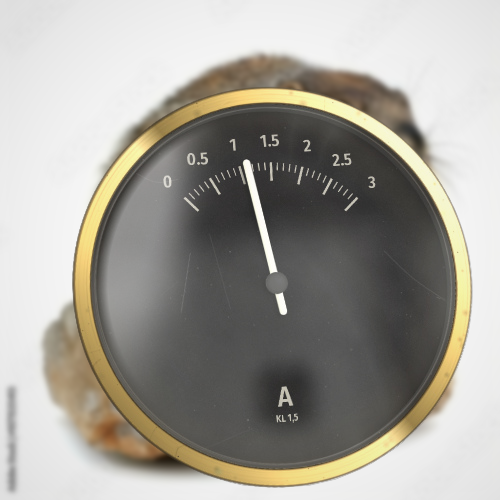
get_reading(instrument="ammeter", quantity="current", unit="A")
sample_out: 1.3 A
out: 1.1 A
